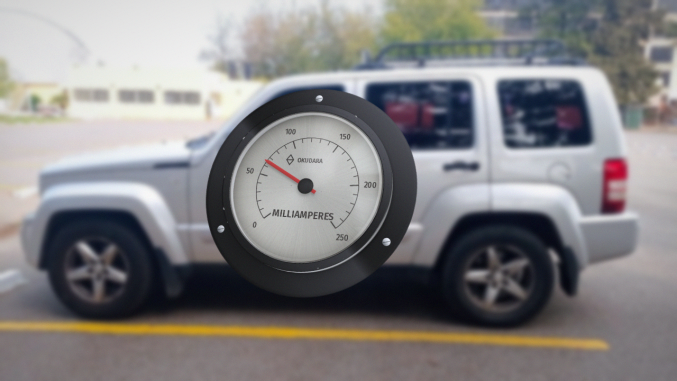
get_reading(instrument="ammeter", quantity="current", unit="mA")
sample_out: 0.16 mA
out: 65 mA
